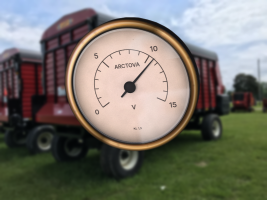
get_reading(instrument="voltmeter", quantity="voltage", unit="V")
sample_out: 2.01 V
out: 10.5 V
